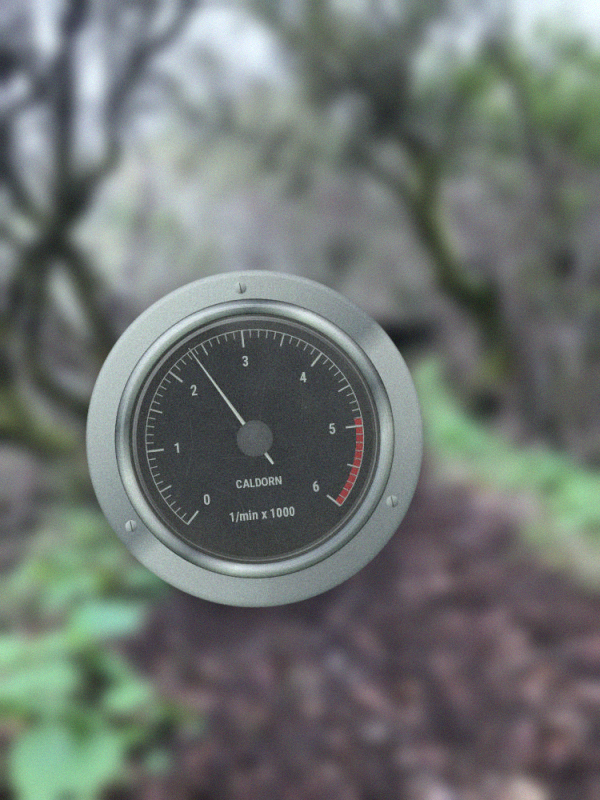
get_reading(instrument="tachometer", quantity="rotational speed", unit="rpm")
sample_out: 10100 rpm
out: 2350 rpm
